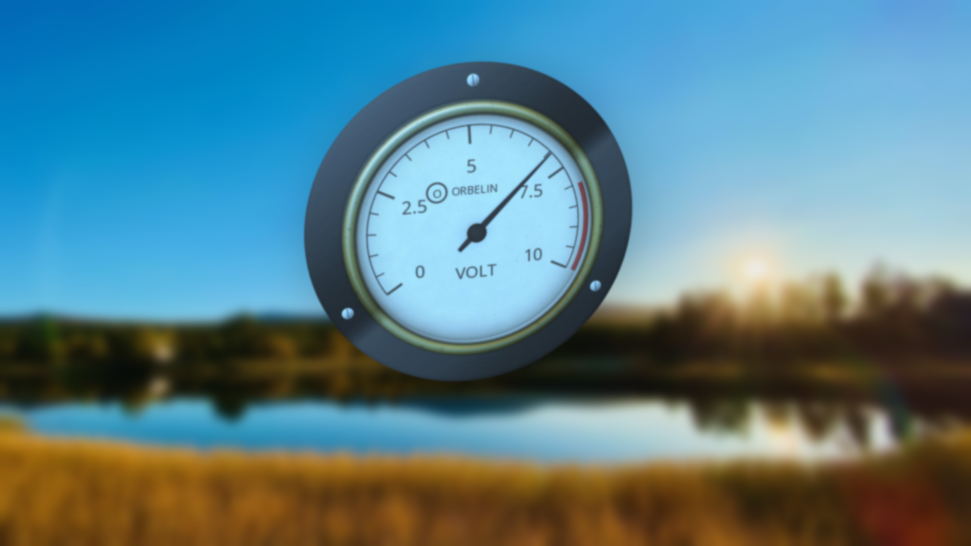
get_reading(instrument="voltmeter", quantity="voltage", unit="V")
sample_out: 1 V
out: 7 V
